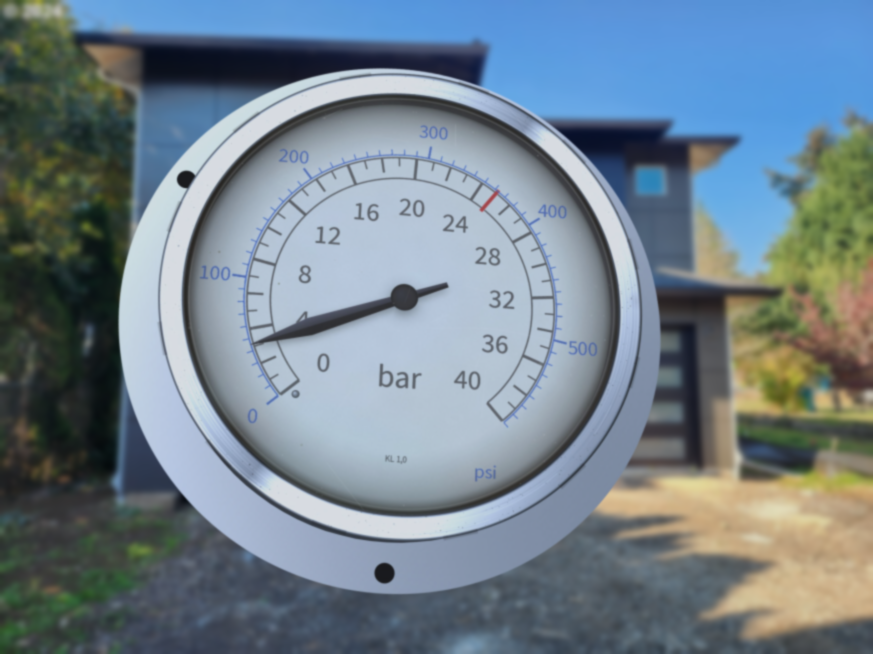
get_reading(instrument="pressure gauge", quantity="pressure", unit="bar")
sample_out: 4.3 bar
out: 3 bar
